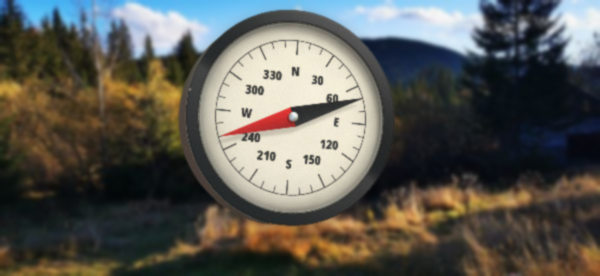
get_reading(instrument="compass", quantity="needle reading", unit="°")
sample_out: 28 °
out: 250 °
